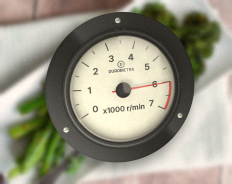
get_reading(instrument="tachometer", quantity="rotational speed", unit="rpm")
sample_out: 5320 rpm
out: 6000 rpm
